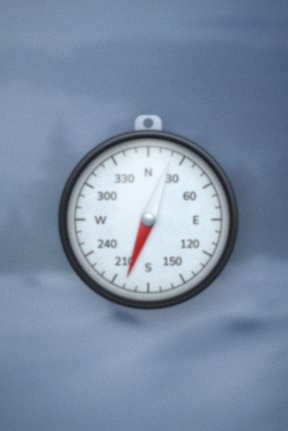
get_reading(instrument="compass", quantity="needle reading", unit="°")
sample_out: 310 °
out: 200 °
